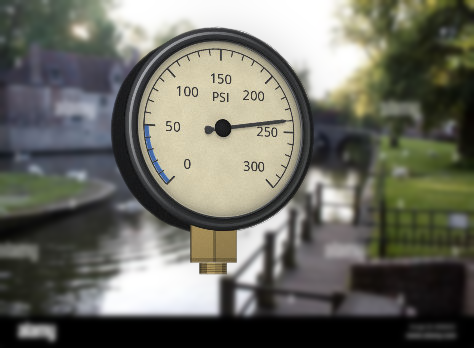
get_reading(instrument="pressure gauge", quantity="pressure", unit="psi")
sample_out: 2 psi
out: 240 psi
